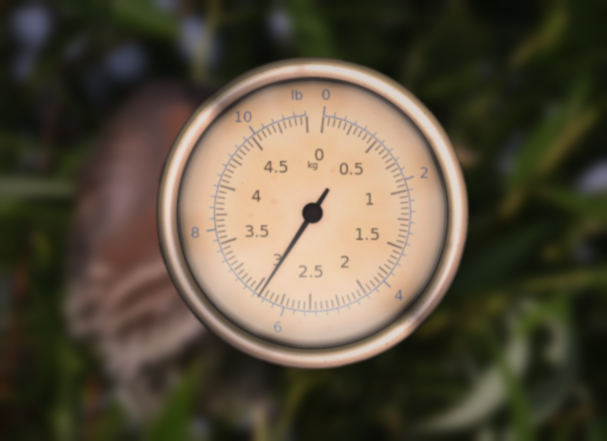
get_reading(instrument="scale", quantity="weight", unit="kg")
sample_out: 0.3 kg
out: 2.95 kg
